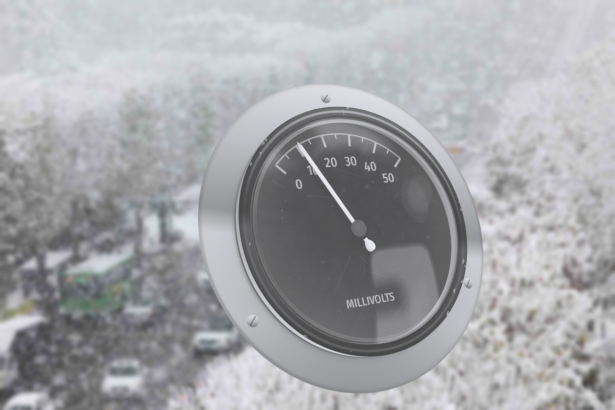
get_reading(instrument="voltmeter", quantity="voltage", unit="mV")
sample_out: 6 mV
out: 10 mV
